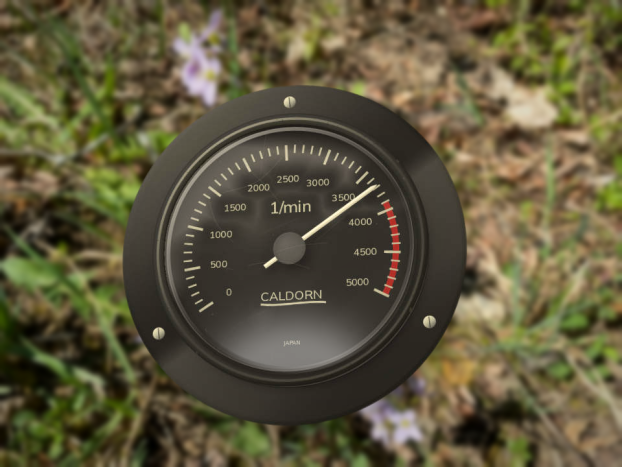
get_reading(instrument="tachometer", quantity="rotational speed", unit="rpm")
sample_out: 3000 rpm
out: 3700 rpm
